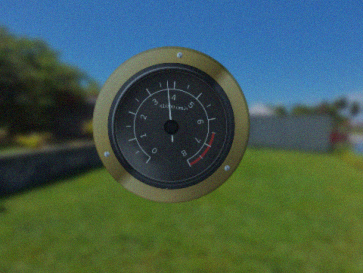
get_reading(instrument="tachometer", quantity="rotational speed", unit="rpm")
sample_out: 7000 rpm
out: 3750 rpm
